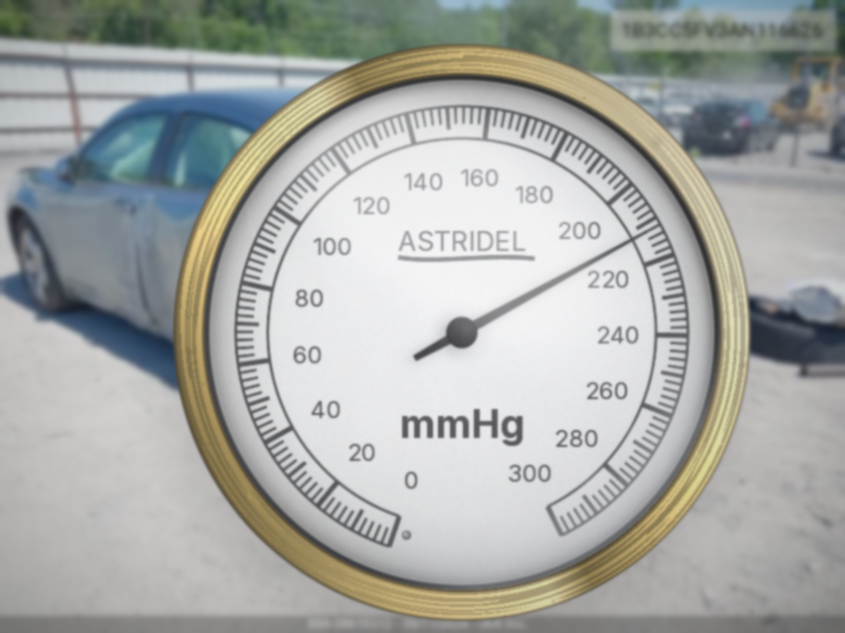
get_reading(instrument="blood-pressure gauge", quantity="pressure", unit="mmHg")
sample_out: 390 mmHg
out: 212 mmHg
